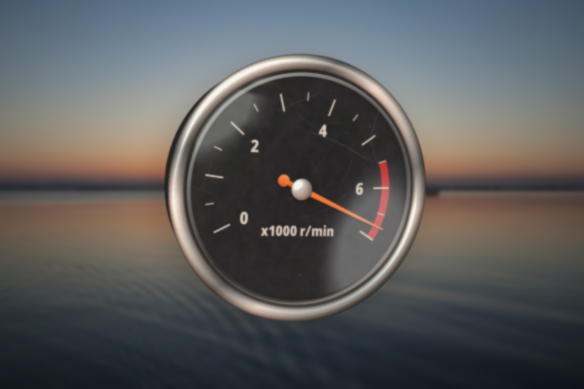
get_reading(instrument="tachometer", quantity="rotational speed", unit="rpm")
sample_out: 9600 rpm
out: 6750 rpm
